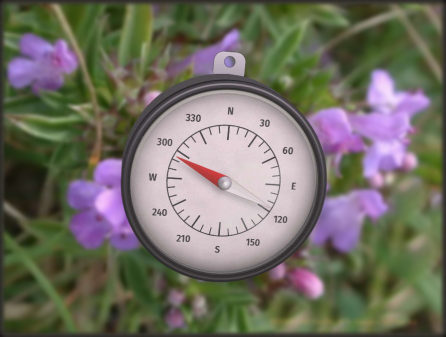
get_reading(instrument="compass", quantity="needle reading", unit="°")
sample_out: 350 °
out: 295 °
